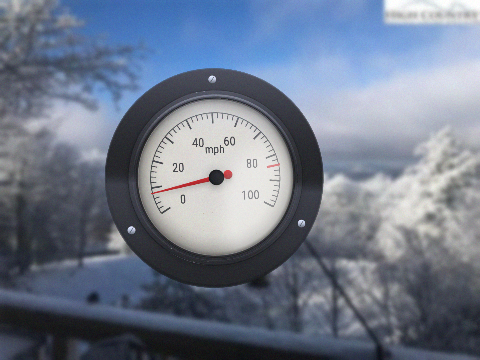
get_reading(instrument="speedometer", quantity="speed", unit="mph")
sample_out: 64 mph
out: 8 mph
